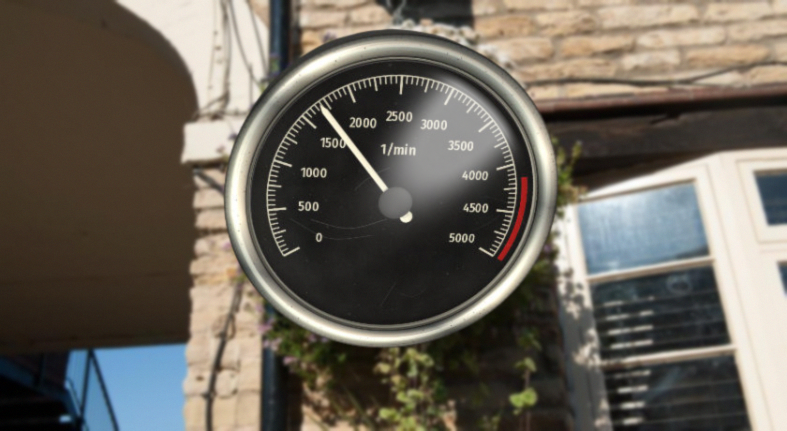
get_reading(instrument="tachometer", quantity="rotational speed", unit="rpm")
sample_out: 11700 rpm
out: 1700 rpm
